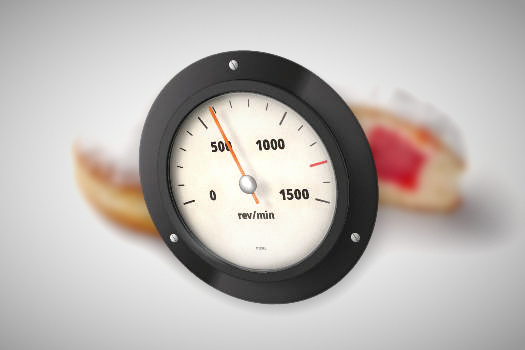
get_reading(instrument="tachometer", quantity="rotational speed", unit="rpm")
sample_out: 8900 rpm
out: 600 rpm
